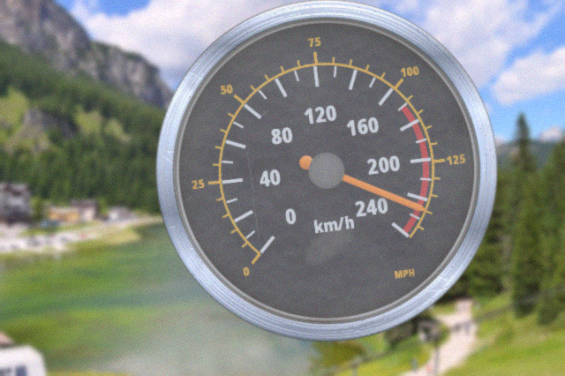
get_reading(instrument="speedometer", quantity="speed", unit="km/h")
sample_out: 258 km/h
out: 225 km/h
